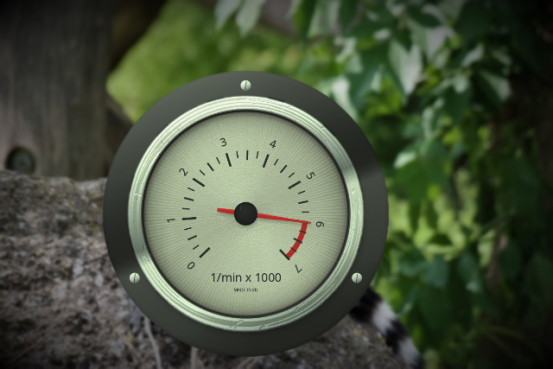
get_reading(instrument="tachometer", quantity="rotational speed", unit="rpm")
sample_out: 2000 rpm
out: 6000 rpm
